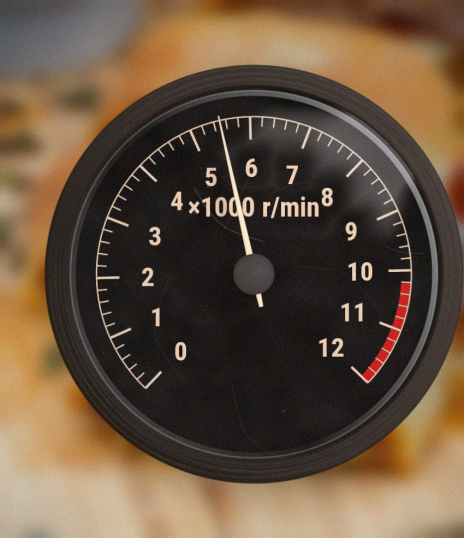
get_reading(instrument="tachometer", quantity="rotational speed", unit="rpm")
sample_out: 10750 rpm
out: 5500 rpm
